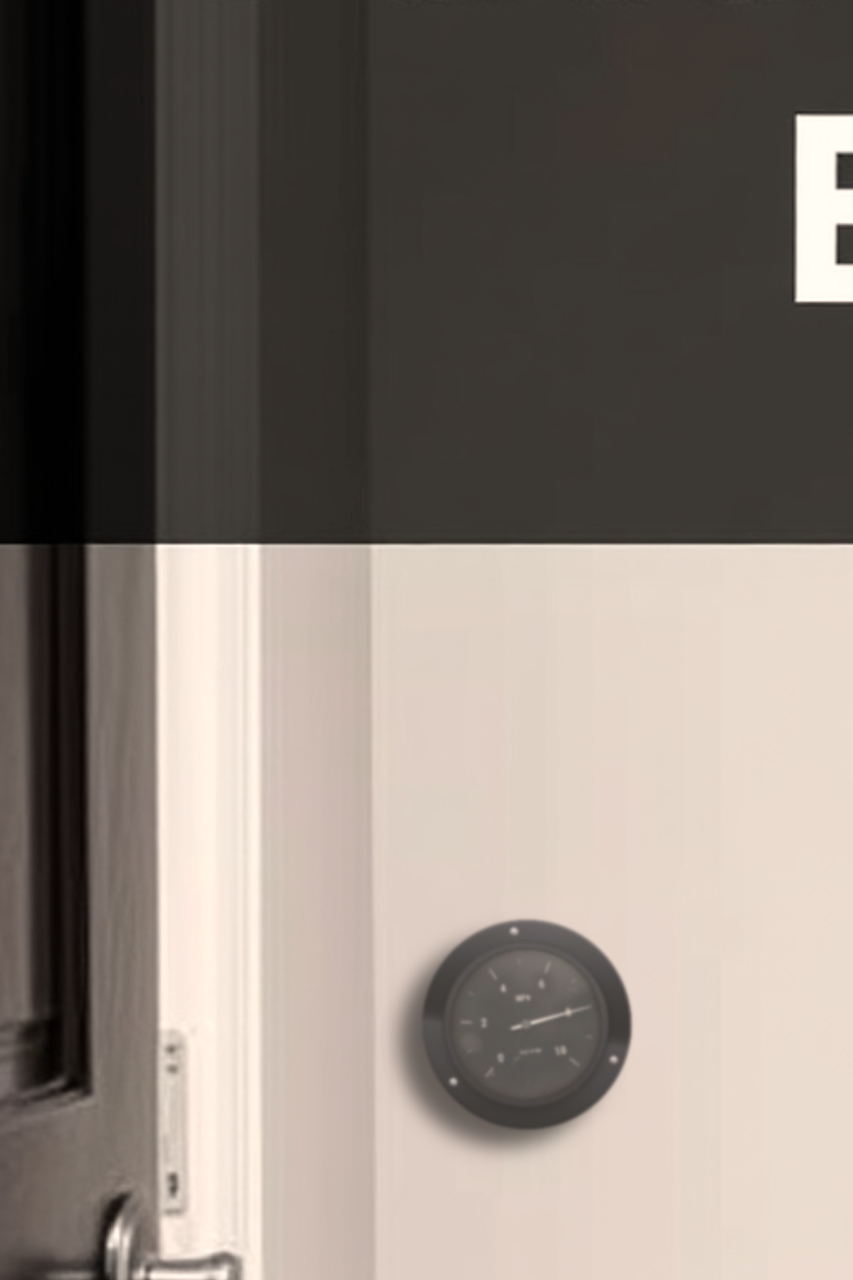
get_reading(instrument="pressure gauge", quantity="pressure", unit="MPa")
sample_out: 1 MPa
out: 8 MPa
